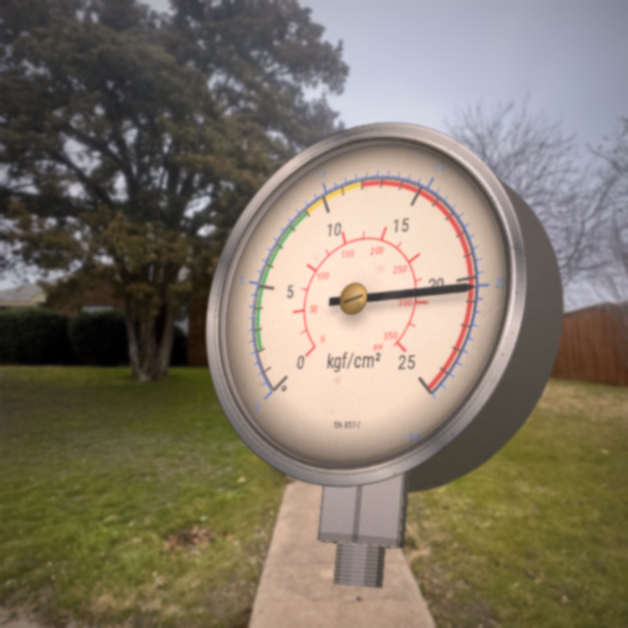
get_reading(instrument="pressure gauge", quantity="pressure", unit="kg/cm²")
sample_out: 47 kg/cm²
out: 20.5 kg/cm²
